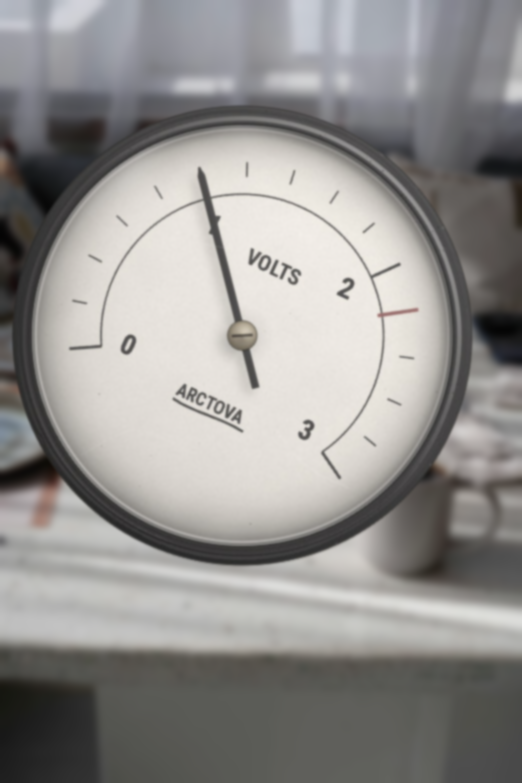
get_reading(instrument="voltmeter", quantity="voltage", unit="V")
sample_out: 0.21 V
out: 1 V
